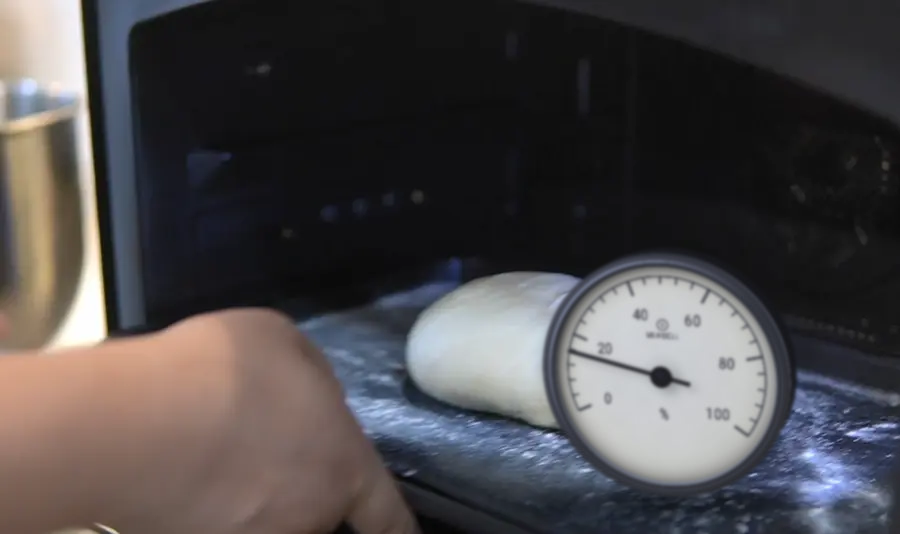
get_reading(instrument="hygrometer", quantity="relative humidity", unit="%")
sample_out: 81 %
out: 16 %
